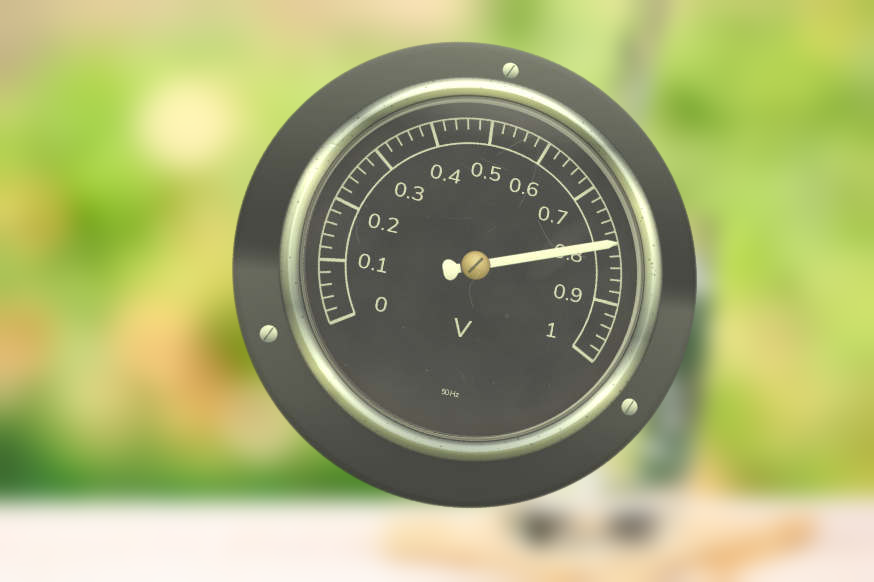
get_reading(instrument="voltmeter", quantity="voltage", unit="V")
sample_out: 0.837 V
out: 0.8 V
